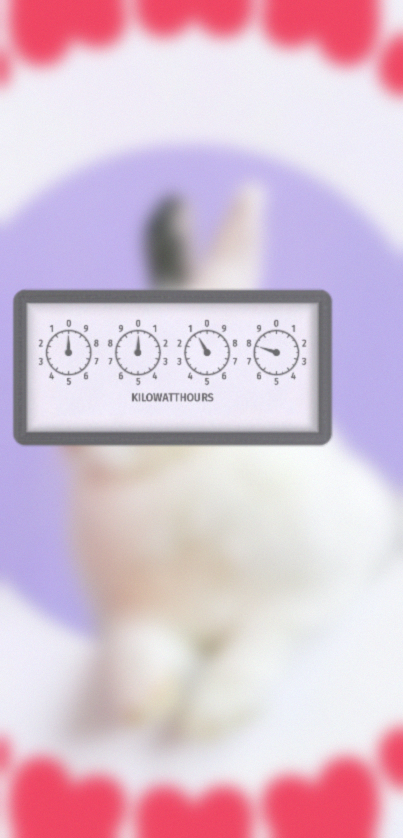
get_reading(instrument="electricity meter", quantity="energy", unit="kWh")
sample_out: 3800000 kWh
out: 8 kWh
